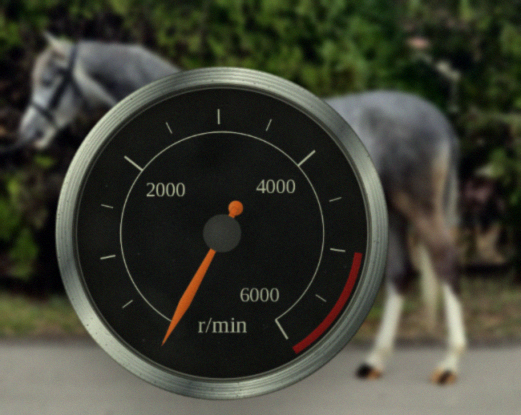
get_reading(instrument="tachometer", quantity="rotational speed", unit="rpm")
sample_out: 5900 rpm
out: 0 rpm
